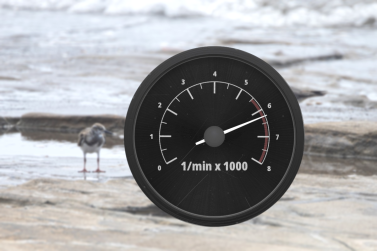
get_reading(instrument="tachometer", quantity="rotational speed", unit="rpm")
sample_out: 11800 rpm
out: 6250 rpm
